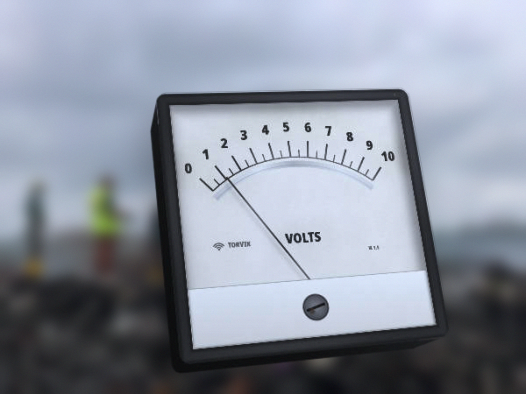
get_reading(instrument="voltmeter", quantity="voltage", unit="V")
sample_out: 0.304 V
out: 1 V
